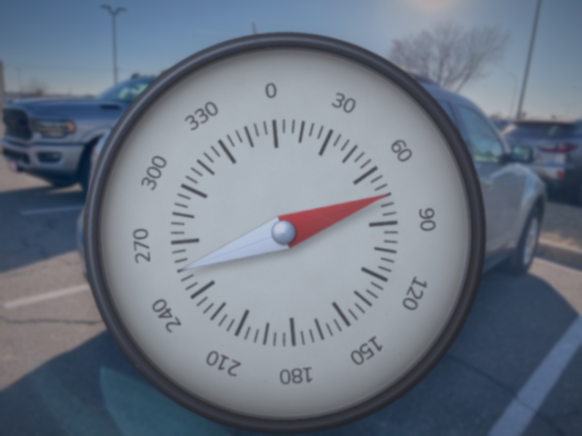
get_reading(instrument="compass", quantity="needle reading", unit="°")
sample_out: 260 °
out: 75 °
